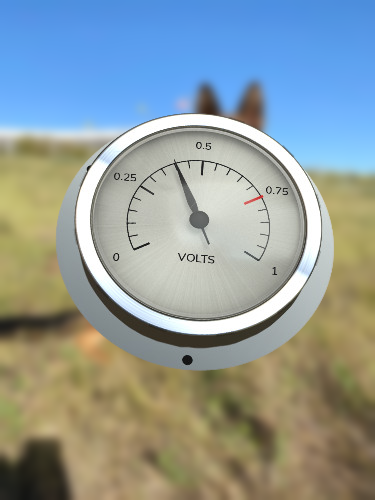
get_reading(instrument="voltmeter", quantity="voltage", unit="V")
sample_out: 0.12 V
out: 0.4 V
